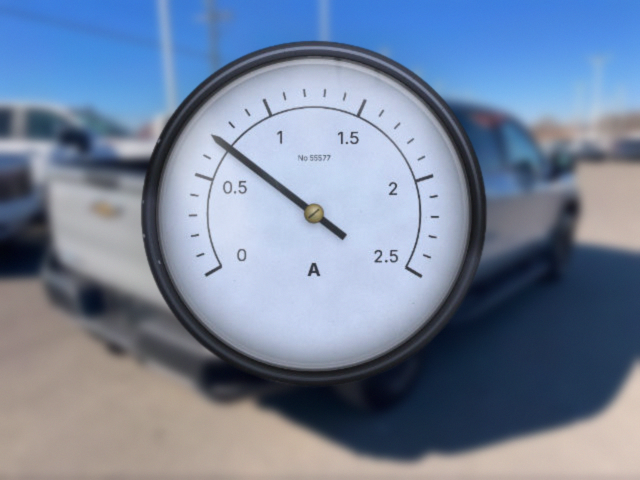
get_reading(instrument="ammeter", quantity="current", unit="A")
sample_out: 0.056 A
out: 0.7 A
